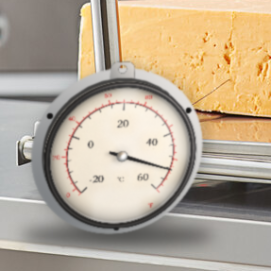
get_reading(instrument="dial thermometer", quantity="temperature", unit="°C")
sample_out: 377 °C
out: 52 °C
